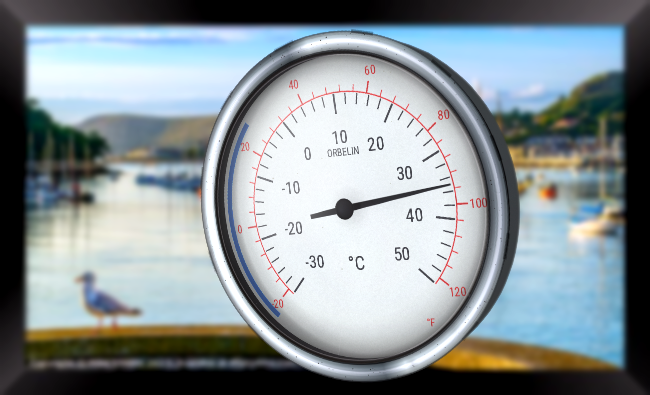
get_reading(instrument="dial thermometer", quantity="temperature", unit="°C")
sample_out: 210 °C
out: 35 °C
